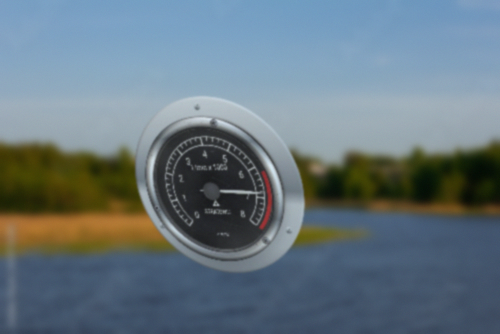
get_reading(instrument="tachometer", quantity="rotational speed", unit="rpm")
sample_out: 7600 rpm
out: 6800 rpm
